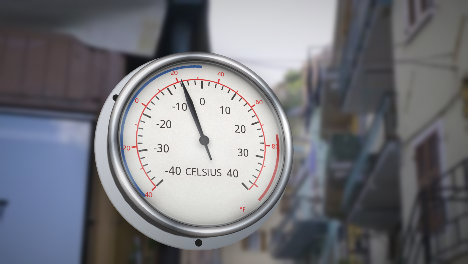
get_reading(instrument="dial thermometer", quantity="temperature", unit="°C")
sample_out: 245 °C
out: -6 °C
